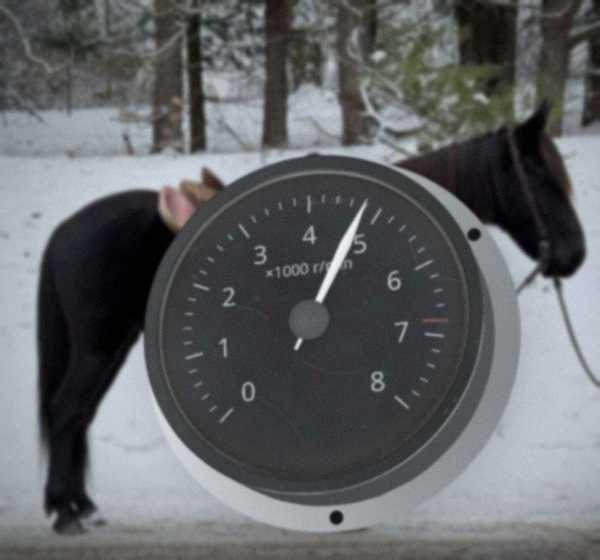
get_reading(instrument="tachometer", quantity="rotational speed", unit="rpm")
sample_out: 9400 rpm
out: 4800 rpm
